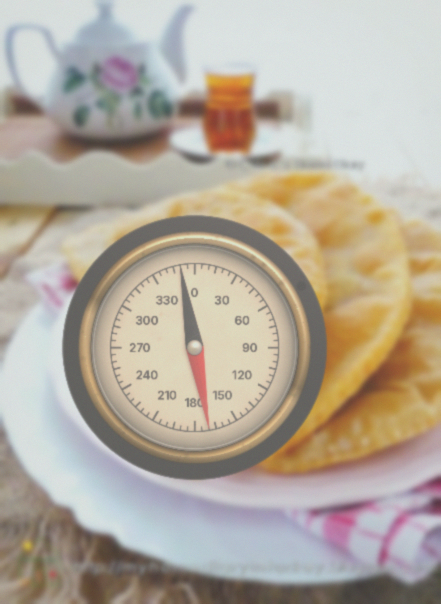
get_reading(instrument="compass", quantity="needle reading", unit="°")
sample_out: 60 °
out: 170 °
